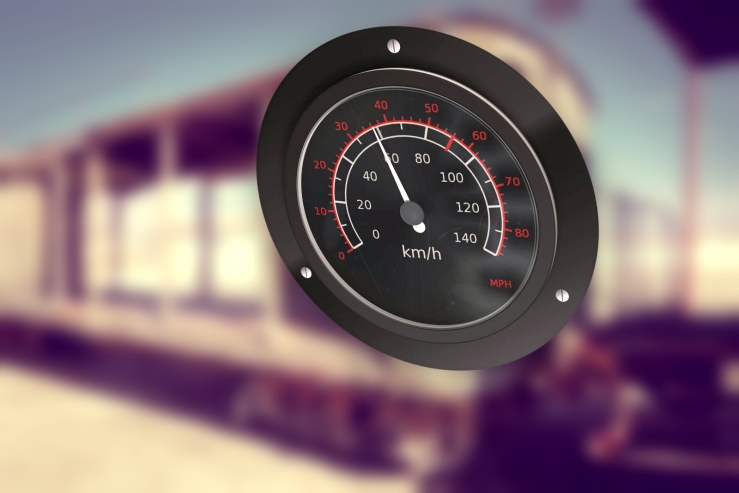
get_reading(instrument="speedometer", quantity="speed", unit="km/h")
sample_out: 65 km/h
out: 60 km/h
